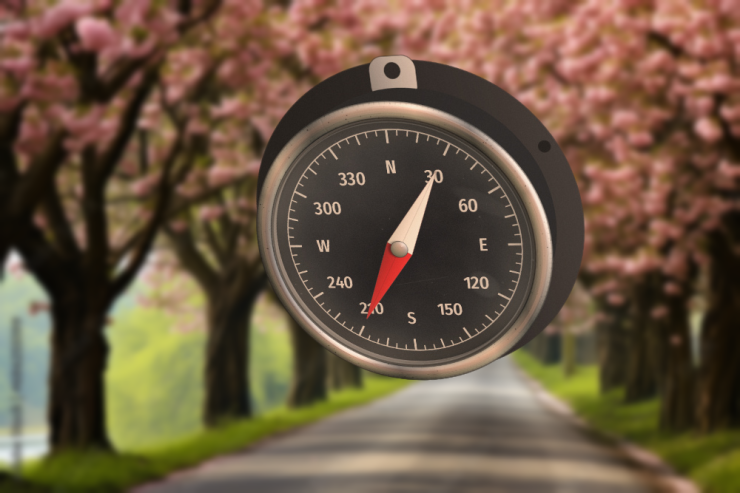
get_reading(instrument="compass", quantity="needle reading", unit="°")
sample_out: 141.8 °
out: 210 °
